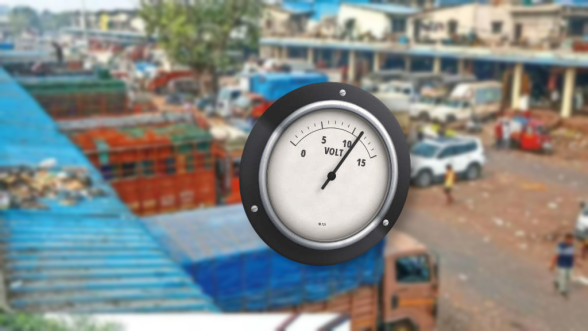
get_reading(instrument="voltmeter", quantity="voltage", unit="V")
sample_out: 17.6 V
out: 11 V
